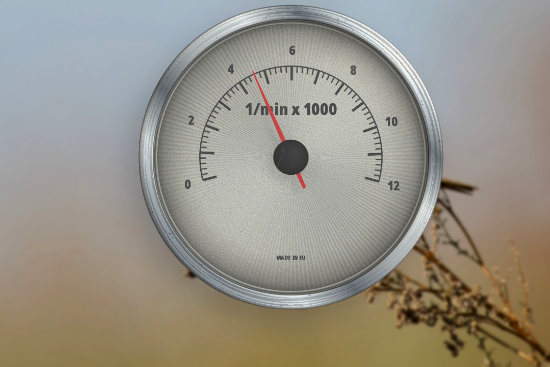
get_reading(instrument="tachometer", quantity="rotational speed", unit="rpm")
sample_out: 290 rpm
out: 4600 rpm
